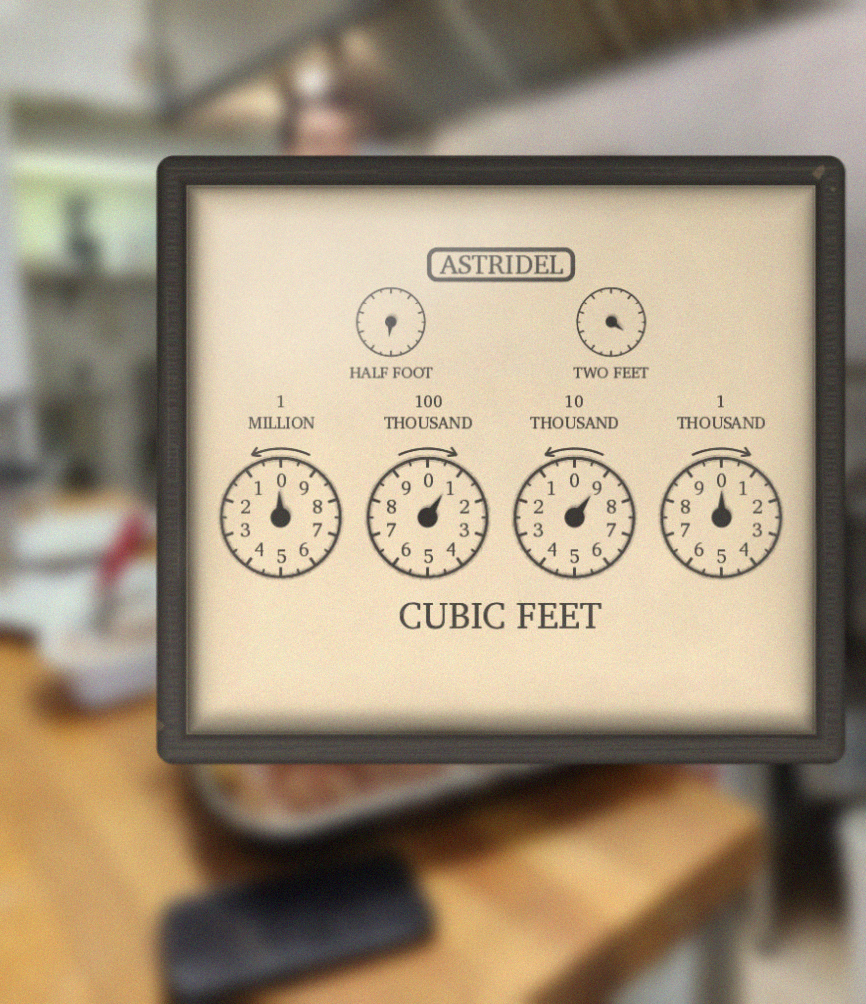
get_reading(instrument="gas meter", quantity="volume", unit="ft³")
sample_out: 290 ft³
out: 9000 ft³
